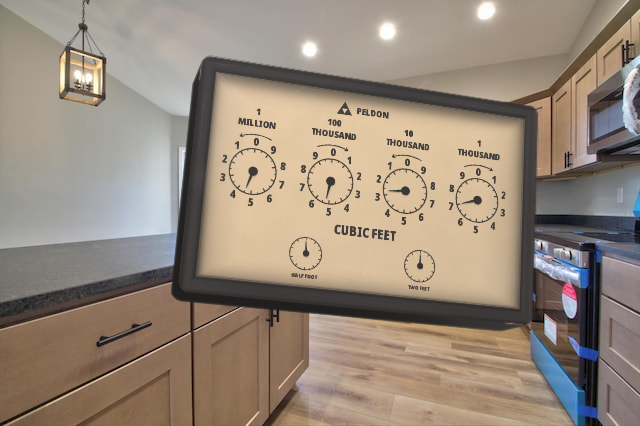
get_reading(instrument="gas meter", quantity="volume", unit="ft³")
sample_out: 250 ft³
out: 452700 ft³
